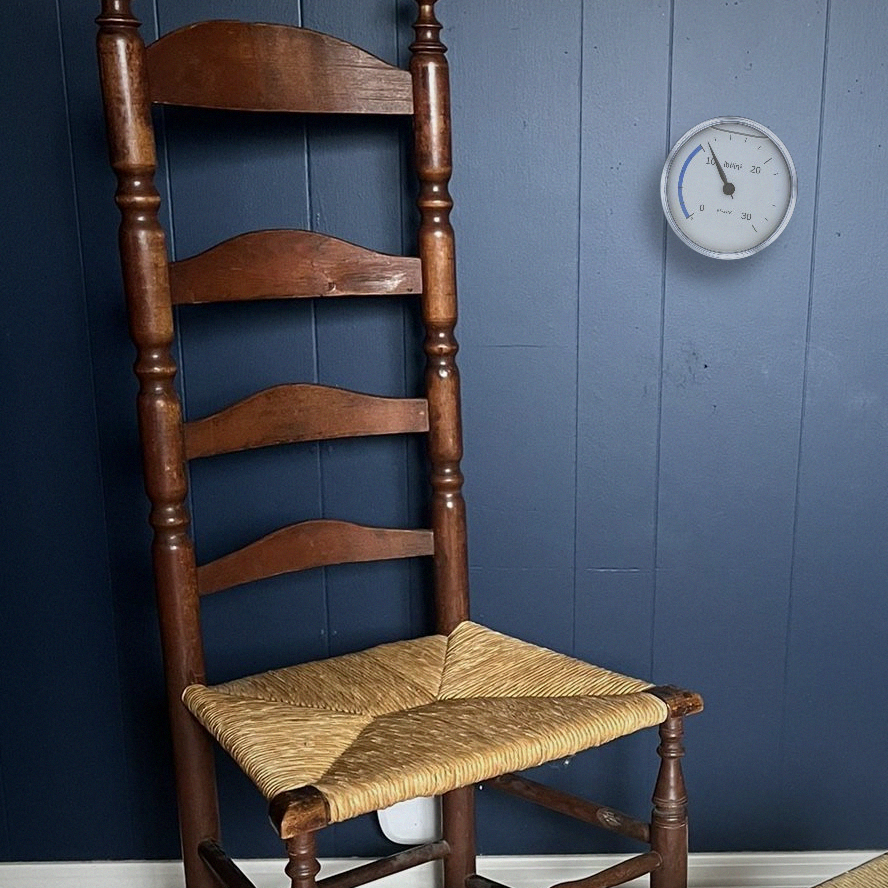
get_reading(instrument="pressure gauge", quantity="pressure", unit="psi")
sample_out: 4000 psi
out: 11 psi
